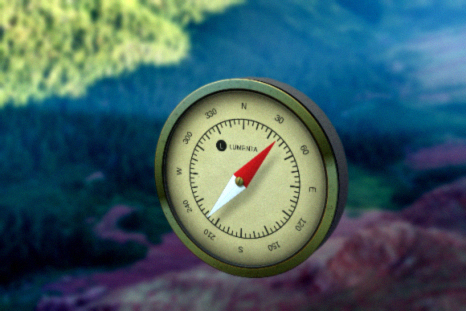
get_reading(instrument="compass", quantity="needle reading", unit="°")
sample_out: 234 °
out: 40 °
